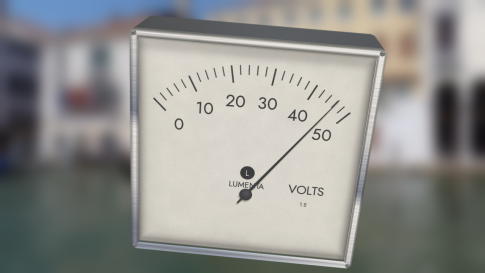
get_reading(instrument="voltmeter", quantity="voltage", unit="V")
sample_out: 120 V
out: 46 V
